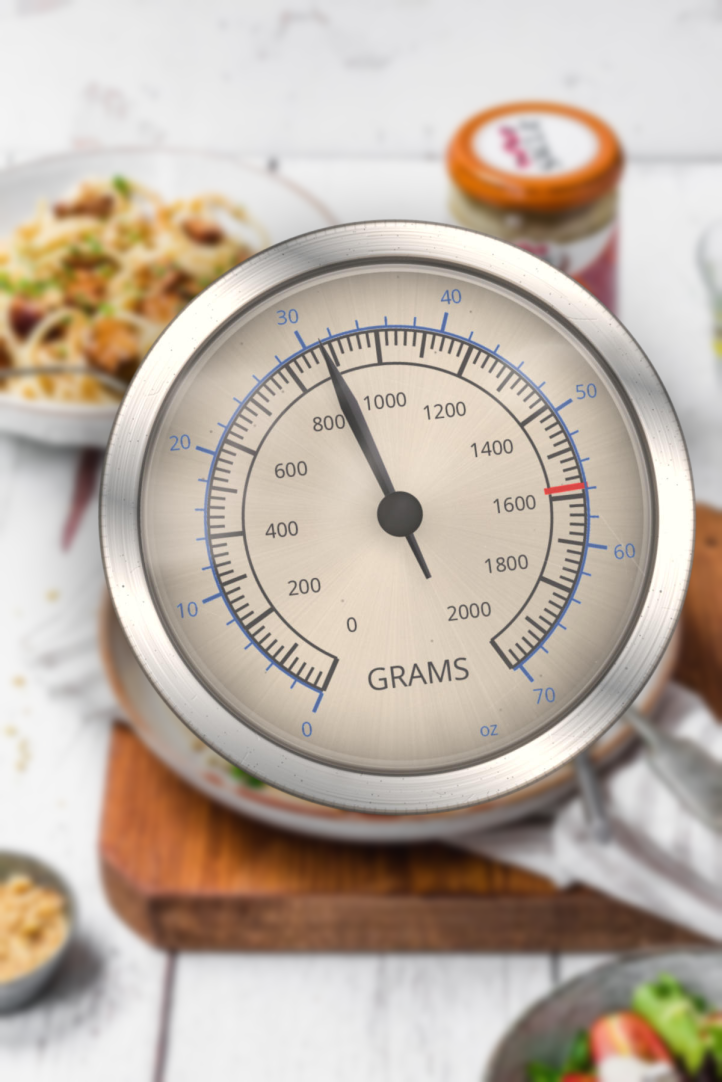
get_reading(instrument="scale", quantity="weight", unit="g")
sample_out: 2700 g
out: 880 g
